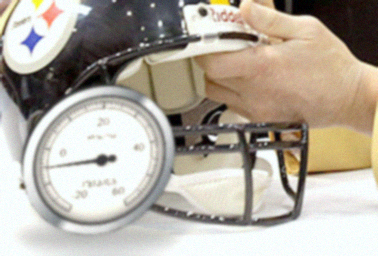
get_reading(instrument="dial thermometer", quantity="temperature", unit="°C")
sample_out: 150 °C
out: -5 °C
